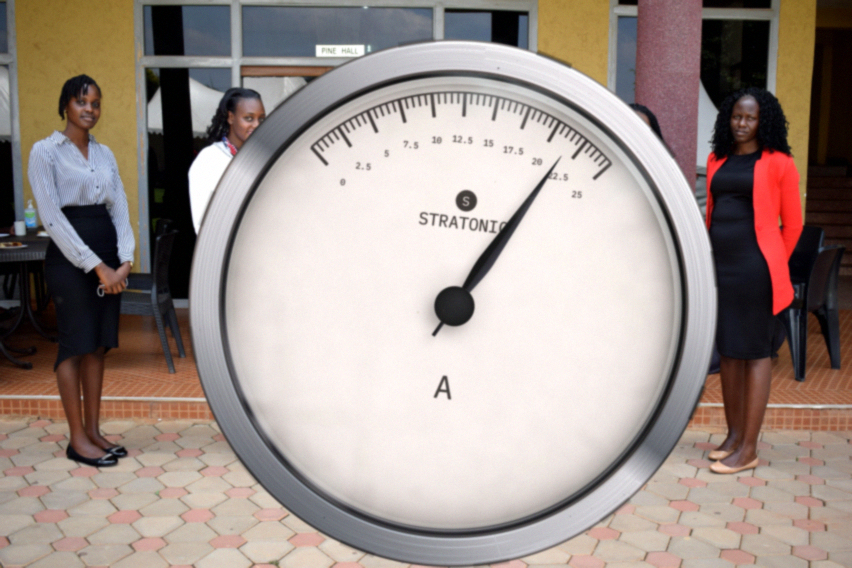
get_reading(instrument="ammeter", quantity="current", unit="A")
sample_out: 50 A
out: 21.5 A
